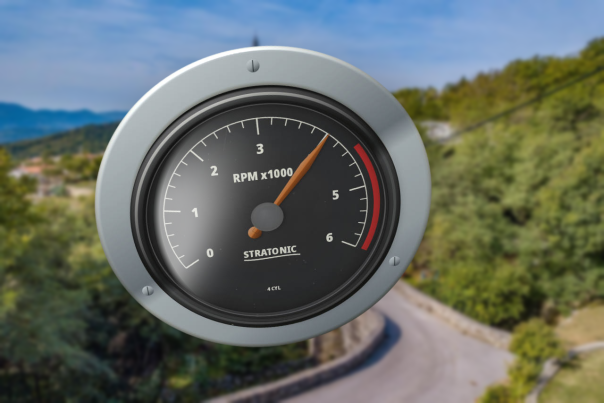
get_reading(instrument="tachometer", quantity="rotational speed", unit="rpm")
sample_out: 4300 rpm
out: 4000 rpm
